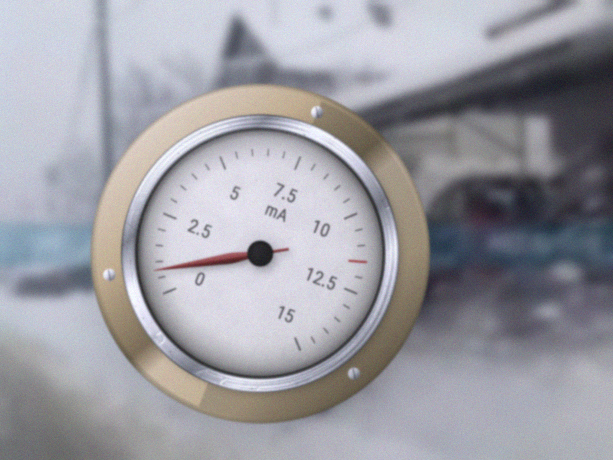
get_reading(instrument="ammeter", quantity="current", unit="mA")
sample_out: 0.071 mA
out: 0.75 mA
